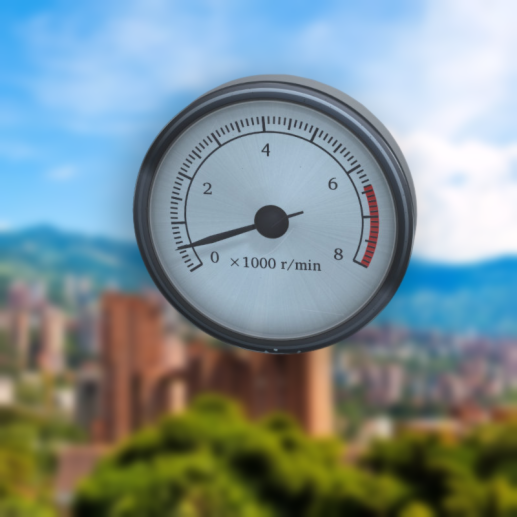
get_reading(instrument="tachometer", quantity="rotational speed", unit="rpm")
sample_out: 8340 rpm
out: 500 rpm
